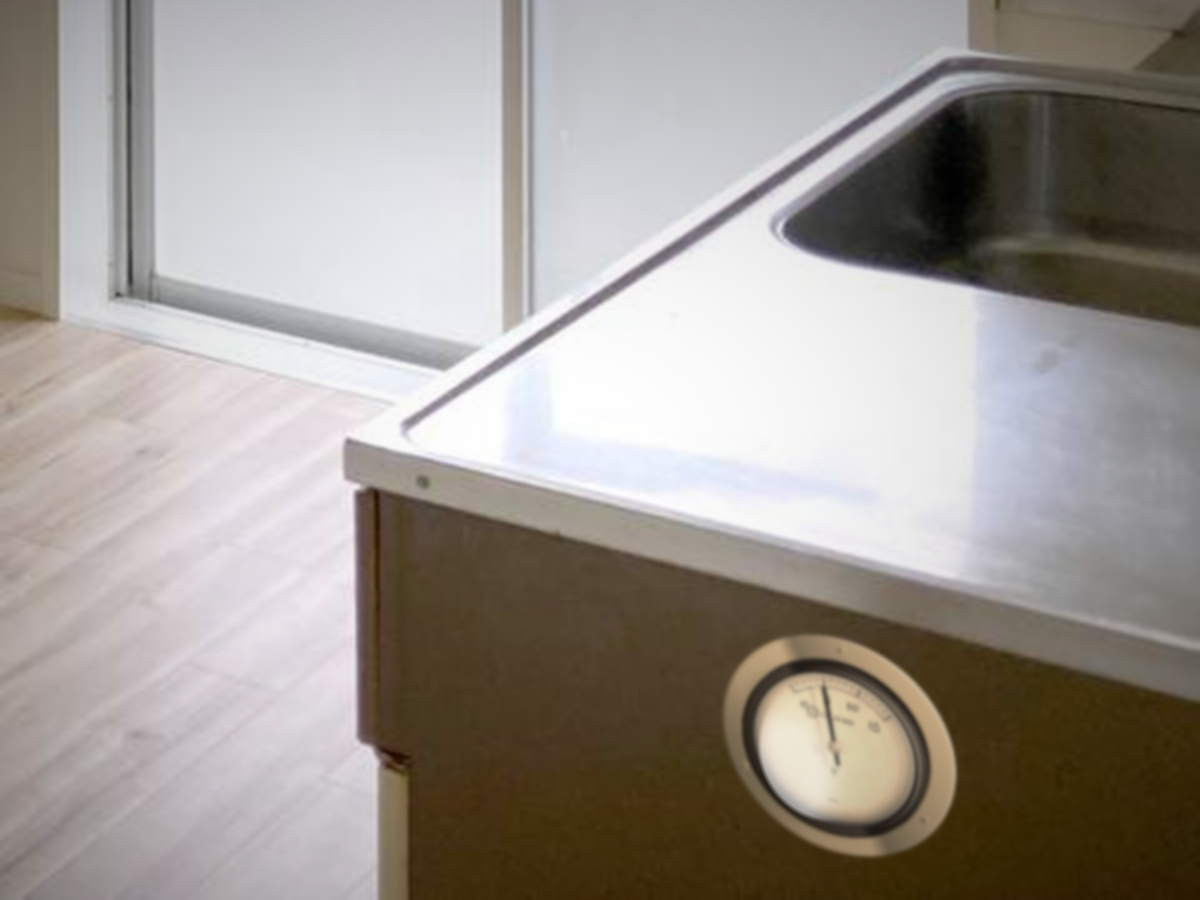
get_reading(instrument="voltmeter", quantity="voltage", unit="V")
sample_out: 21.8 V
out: 5 V
